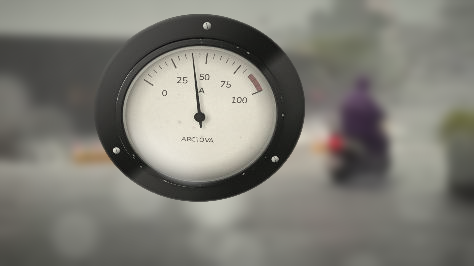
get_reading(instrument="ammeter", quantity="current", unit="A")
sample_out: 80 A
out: 40 A
